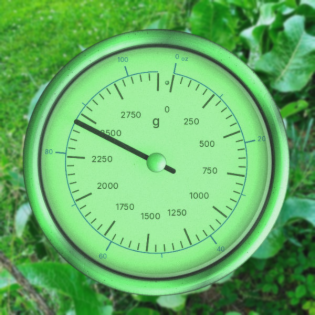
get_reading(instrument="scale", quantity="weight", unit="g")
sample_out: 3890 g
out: 2450 g
